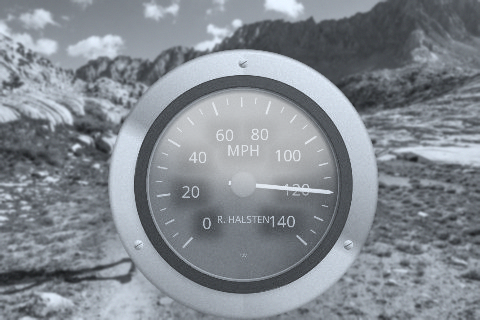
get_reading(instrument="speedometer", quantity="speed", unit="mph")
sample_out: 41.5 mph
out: 120 mph
